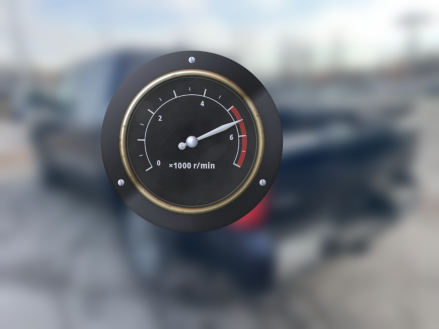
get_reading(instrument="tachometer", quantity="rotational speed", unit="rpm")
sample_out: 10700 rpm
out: 5500 rpm
